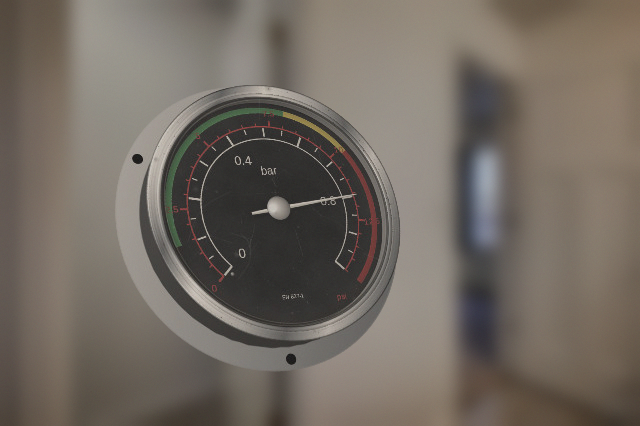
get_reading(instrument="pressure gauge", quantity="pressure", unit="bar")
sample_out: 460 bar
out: 0.8 bar
